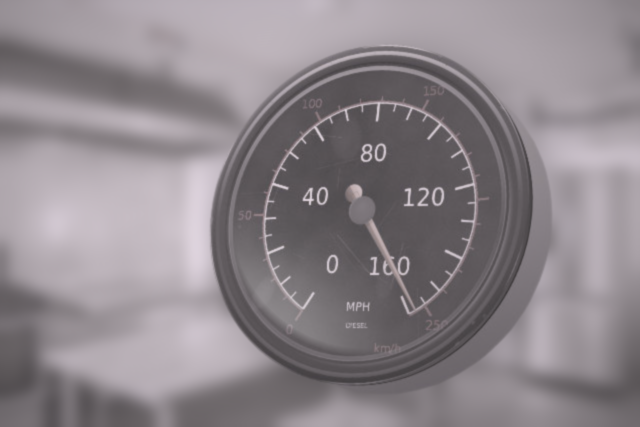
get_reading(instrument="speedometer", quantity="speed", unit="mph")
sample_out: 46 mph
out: 157.5 mph
